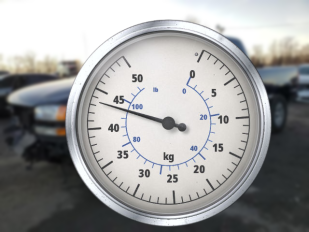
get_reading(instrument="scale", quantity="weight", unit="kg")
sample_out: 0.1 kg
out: 43.5 kg
